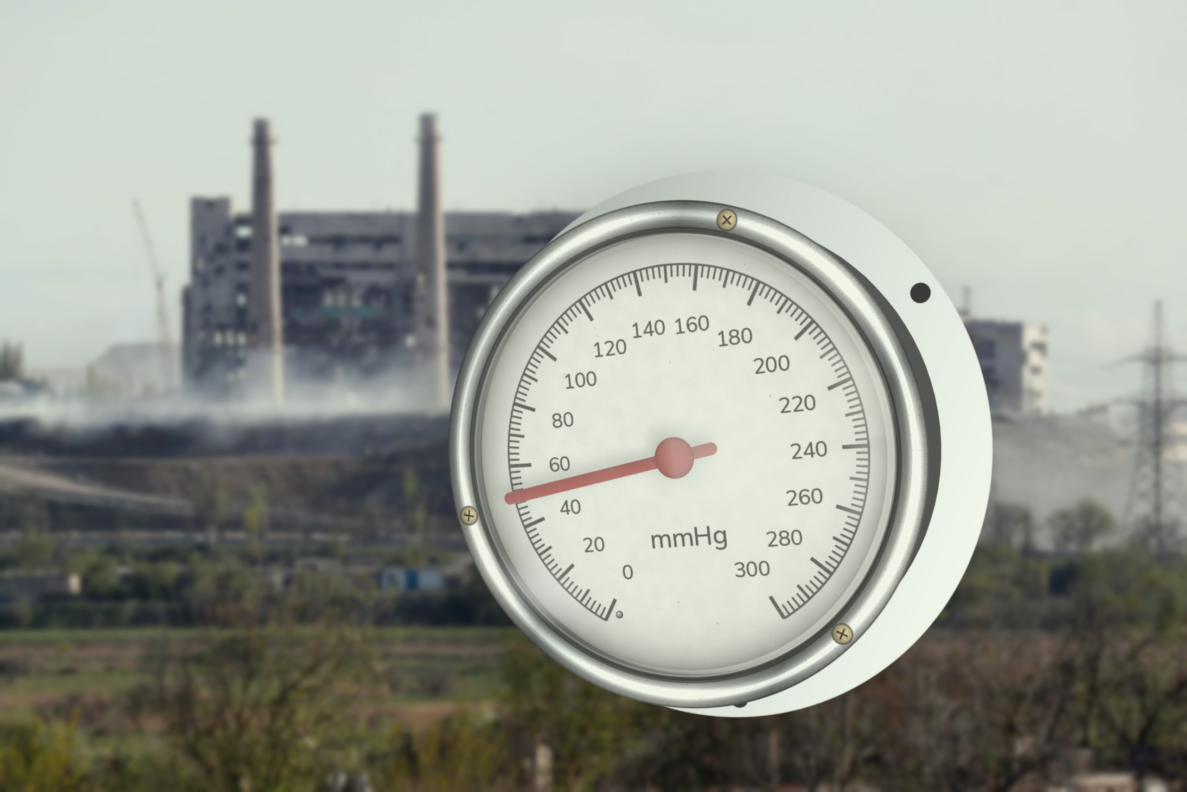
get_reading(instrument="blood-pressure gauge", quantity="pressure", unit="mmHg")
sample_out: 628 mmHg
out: 50 mmHg
